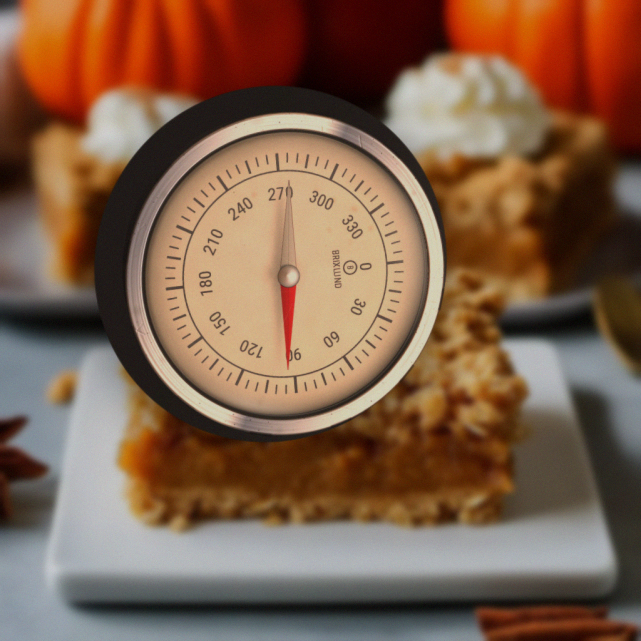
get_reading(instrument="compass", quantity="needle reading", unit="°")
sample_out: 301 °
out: 95 °
